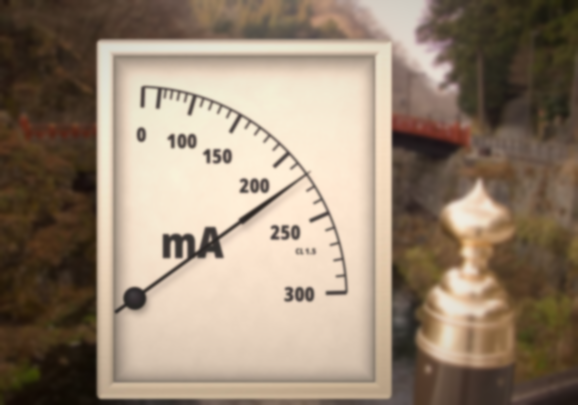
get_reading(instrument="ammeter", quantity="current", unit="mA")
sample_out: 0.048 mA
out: 220 mA
